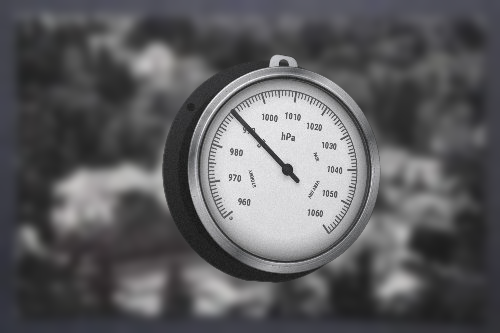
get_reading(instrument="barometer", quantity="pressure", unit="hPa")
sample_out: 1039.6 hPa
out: 990 hPa
